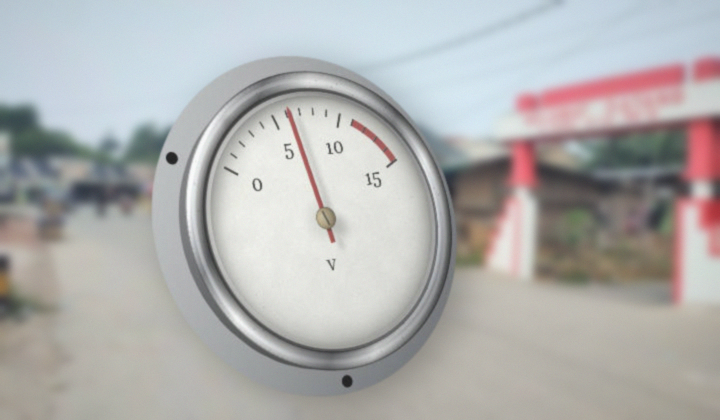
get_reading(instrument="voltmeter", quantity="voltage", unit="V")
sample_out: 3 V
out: 6 V
